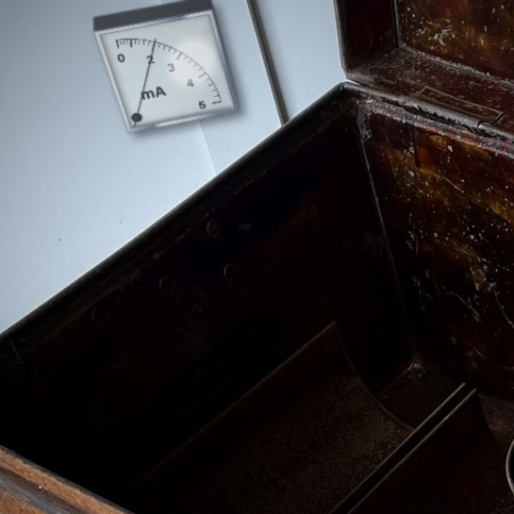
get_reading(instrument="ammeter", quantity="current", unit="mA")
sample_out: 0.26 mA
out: 2 mA
